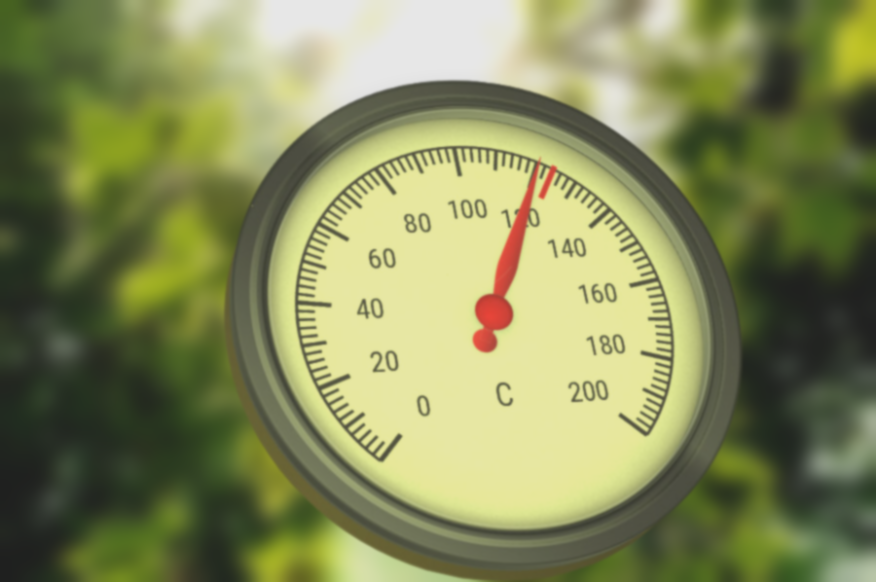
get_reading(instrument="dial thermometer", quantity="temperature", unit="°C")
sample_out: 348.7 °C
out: 120 °C
